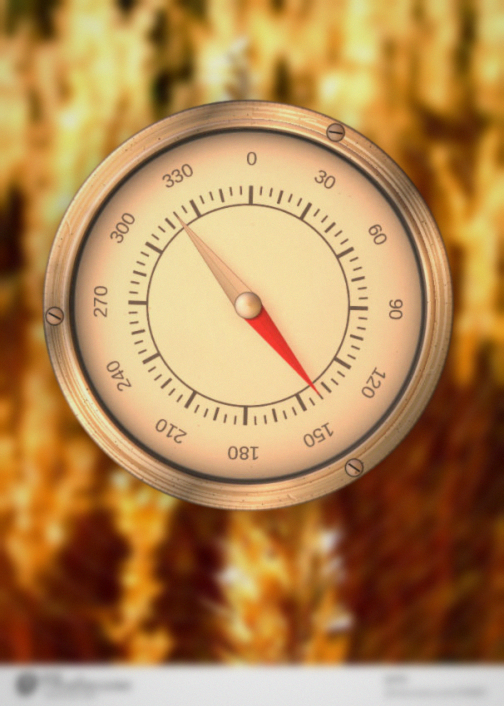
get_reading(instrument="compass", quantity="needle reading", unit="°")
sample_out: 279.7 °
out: 140 °
